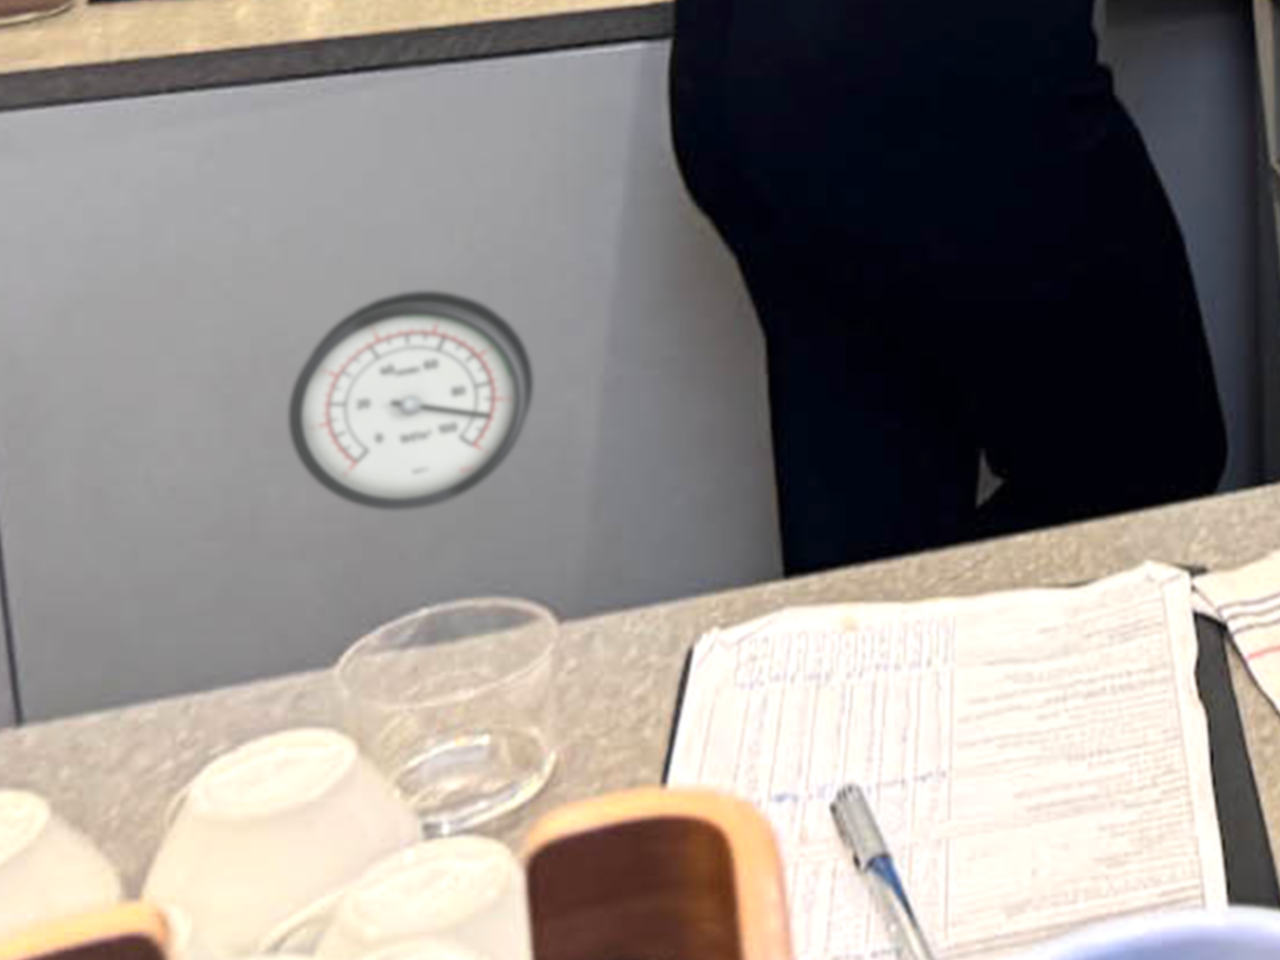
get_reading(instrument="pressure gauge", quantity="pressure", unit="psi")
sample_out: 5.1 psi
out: 90 psi
